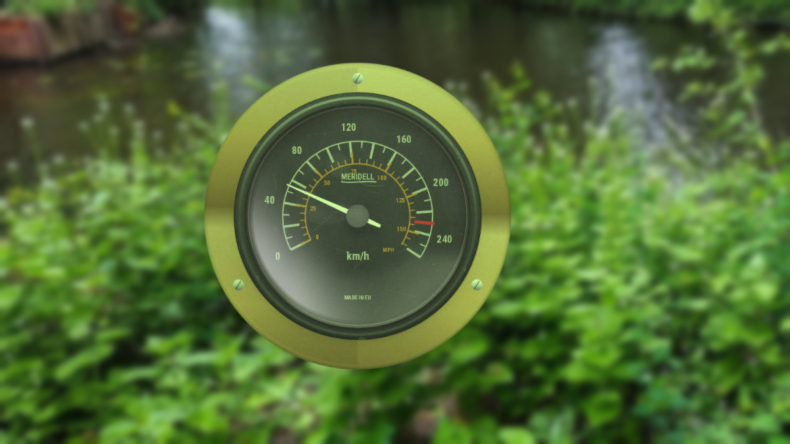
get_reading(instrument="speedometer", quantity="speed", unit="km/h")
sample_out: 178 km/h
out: 55 km/h
